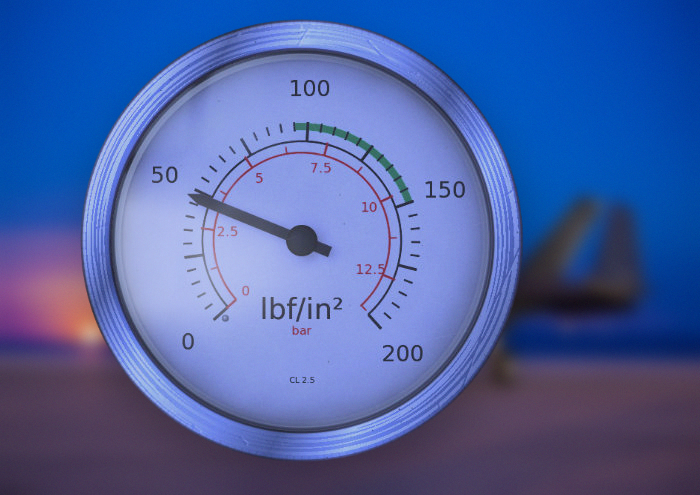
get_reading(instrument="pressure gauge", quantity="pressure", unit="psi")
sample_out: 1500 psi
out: 47.5 psi
